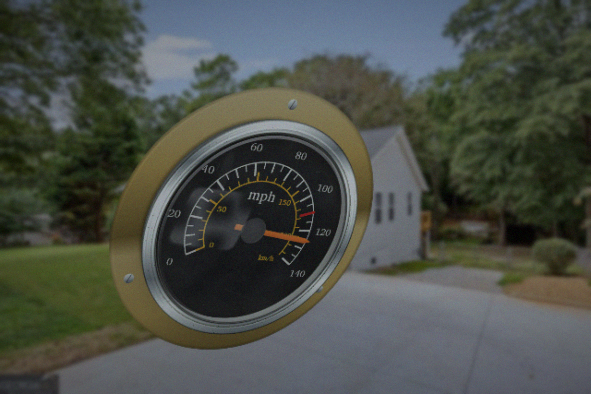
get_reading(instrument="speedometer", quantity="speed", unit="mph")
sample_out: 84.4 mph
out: 125 mph
